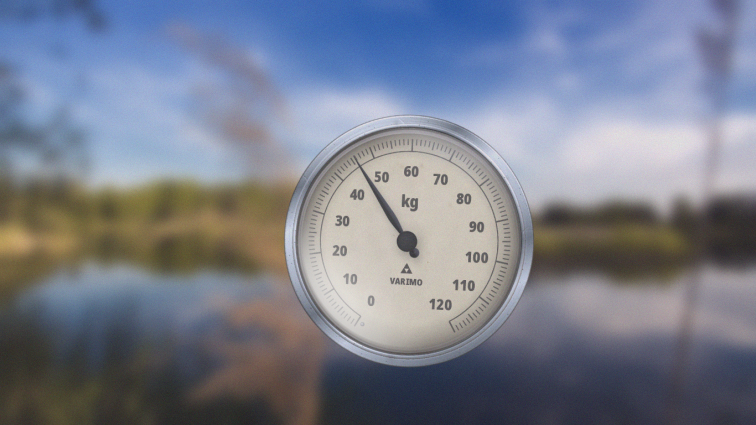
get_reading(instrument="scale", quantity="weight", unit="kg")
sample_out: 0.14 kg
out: 46 kg
